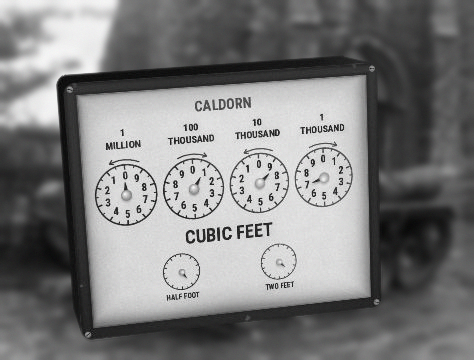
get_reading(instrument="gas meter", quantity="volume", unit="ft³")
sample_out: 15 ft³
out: 8700 ft³
